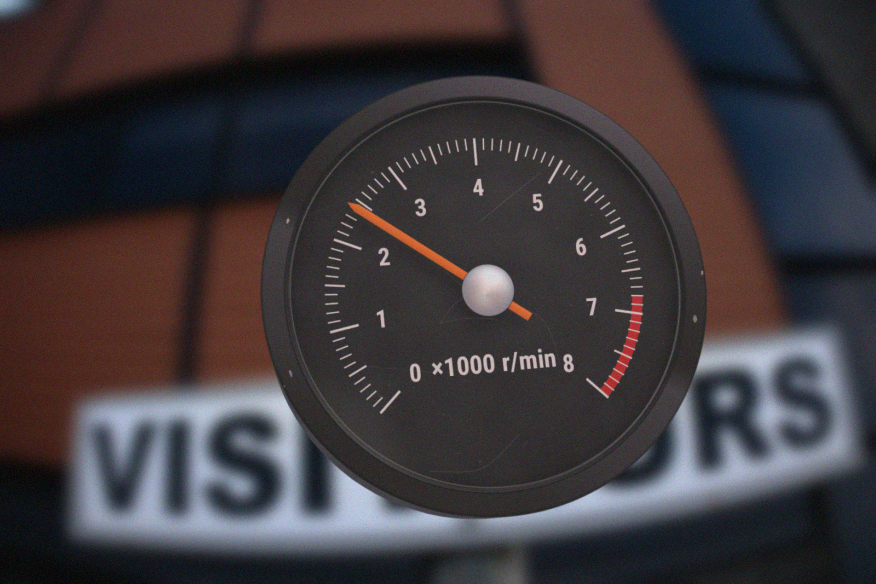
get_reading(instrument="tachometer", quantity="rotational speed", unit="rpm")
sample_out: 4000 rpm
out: 2400 rpm
